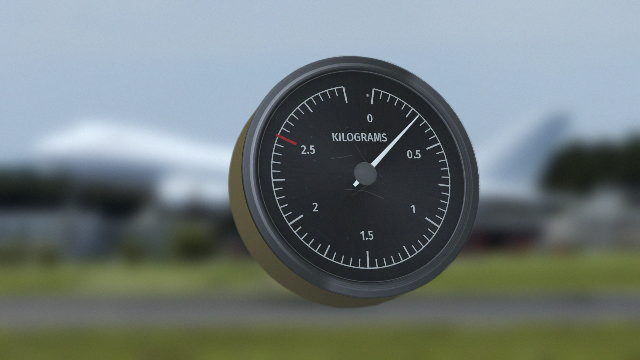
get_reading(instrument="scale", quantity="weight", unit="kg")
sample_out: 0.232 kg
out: 0.3 kg
